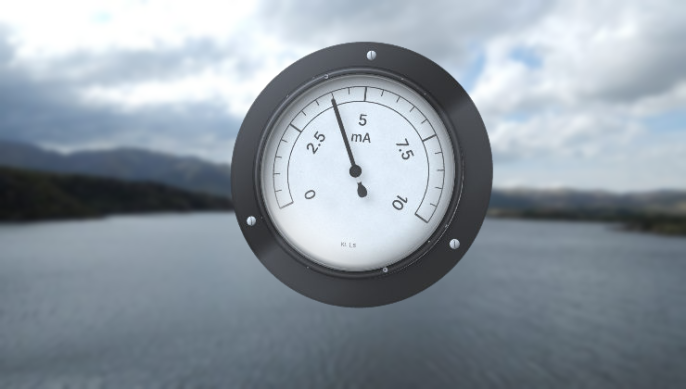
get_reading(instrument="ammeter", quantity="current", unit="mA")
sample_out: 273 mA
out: 4 mA
